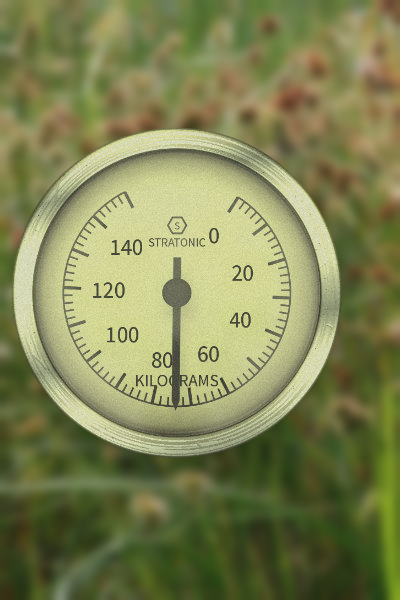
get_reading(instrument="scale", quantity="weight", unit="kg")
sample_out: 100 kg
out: 74 kg
